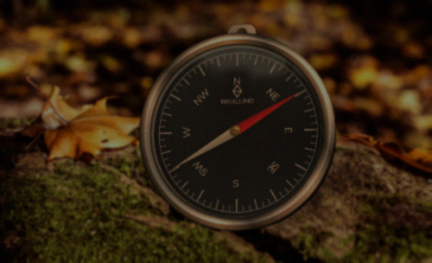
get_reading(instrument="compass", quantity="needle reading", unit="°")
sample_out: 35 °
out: 60 °
